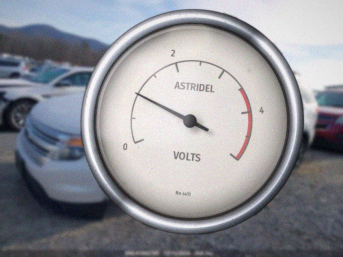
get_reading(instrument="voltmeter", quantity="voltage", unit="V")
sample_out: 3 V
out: 1 V
